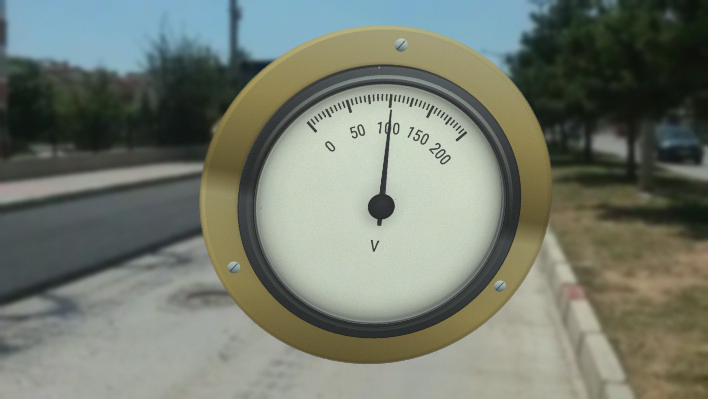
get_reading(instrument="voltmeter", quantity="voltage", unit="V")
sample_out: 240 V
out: 100 V
